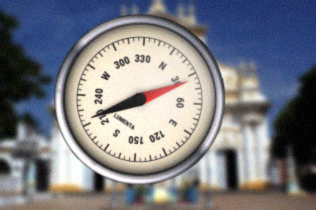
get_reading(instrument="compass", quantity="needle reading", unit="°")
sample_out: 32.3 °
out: 35 °
